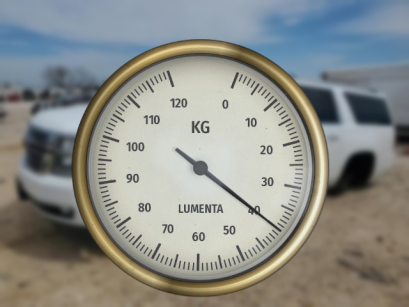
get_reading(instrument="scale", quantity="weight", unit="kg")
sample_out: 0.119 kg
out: 40 kg
